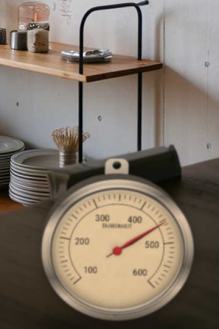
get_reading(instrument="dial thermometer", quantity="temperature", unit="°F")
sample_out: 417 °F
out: 450 °F
